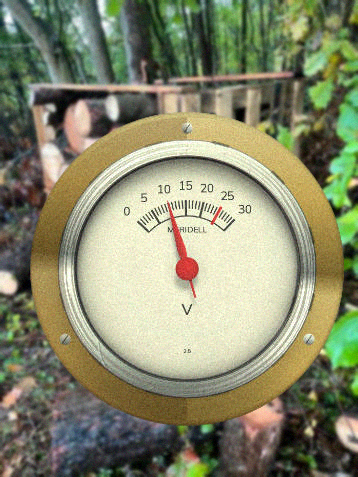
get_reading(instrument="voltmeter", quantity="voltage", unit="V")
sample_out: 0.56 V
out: 10 V
